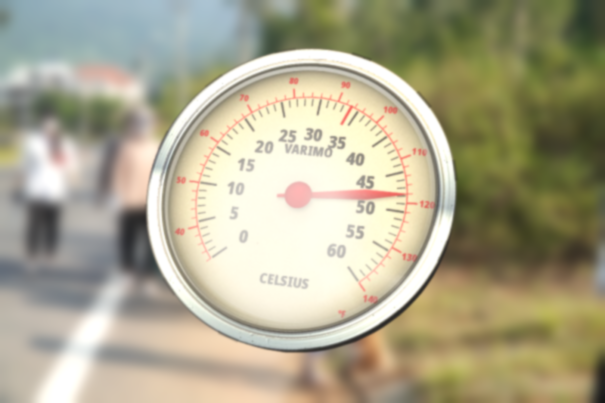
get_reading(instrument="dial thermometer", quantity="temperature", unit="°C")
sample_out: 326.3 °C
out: 48 °C
